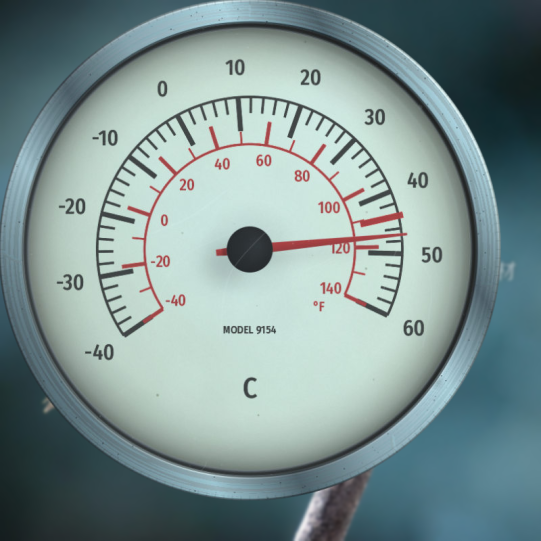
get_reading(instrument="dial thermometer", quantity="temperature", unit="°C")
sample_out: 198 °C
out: 47 °C
